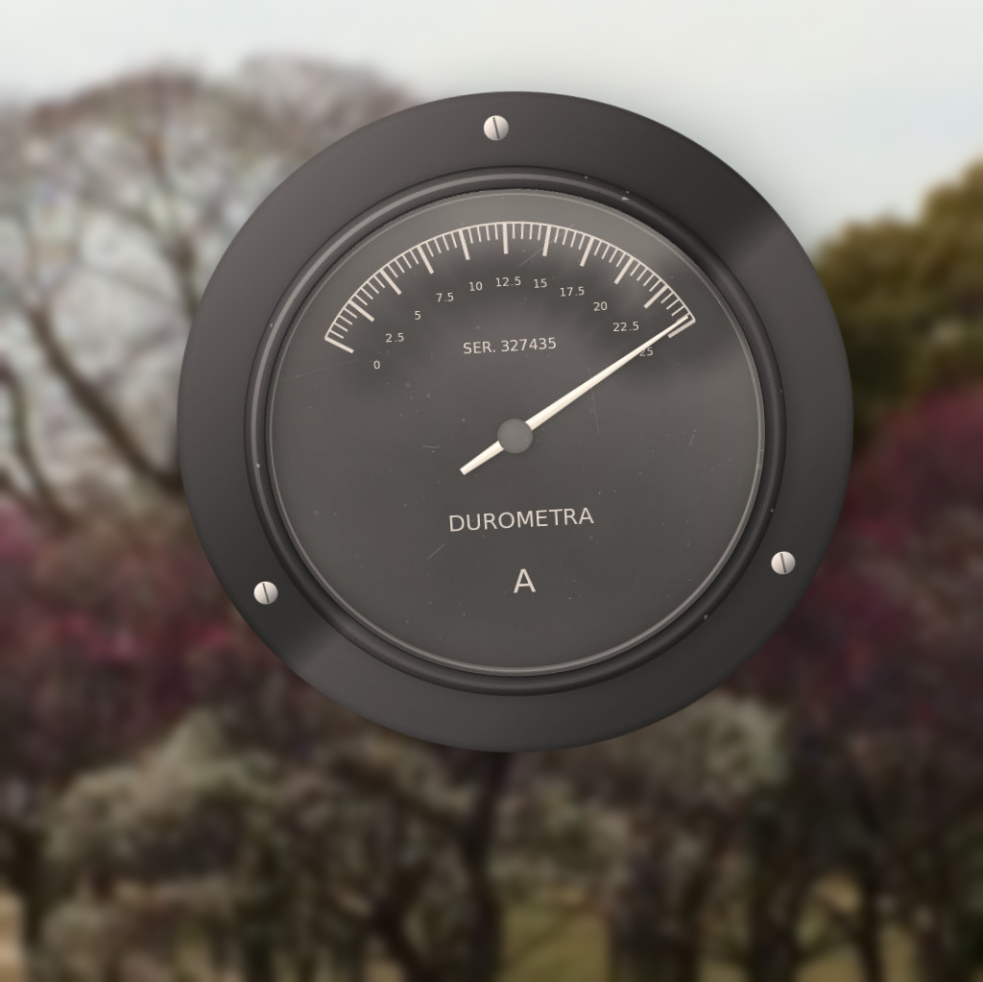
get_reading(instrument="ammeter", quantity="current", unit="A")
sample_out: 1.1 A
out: 24.5 A
